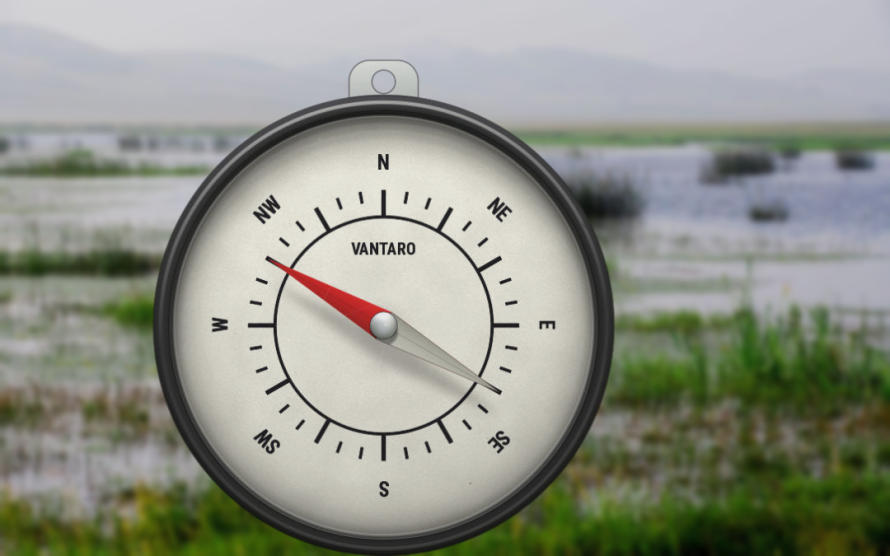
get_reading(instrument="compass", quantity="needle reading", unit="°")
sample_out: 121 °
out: 300 °
